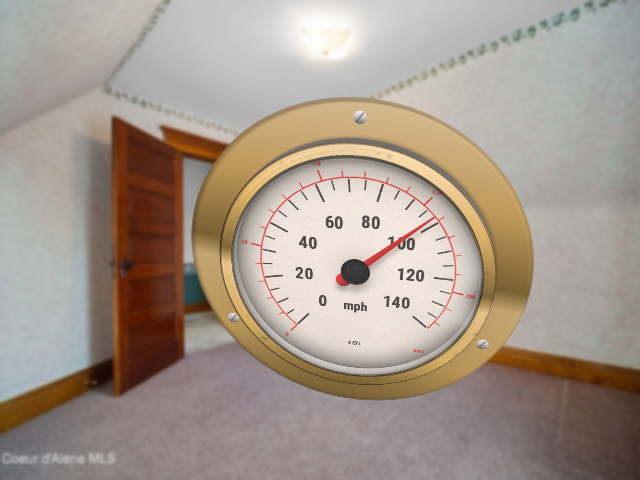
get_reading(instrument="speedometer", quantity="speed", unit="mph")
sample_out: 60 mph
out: 97.5 mph
